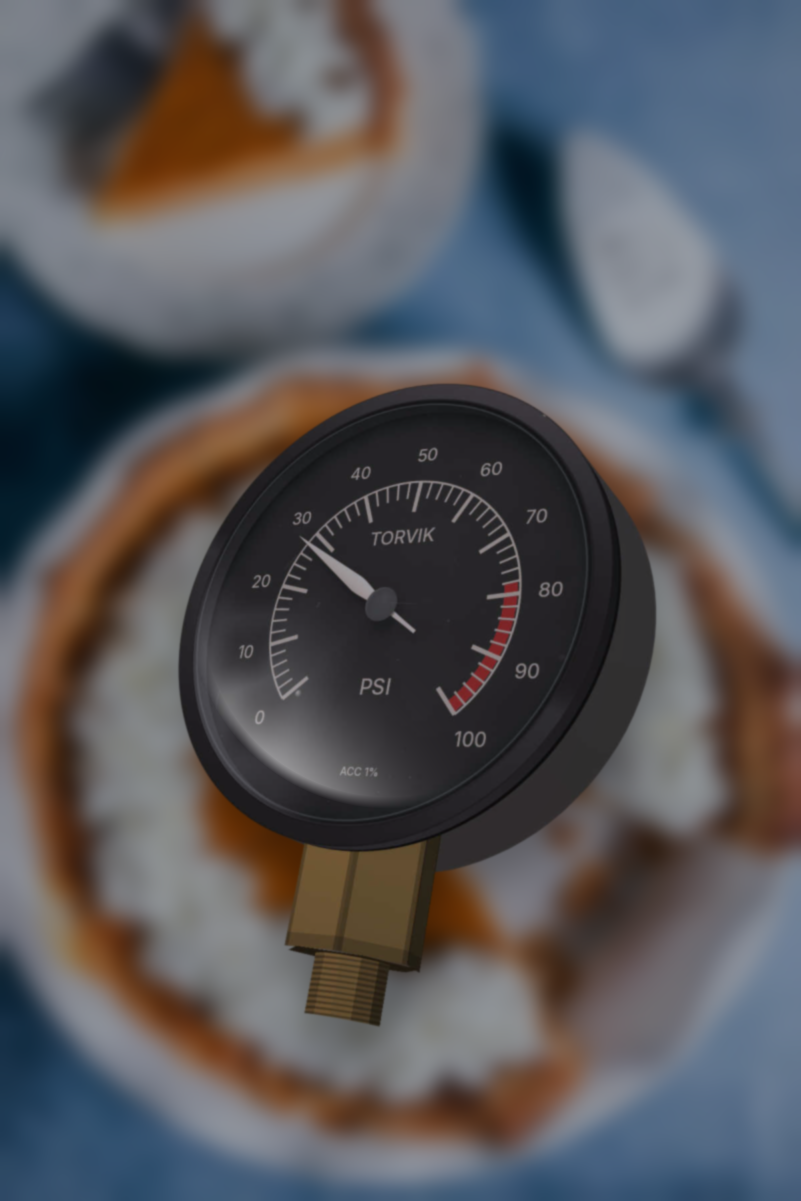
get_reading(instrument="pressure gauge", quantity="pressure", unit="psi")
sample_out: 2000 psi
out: 28 psi
